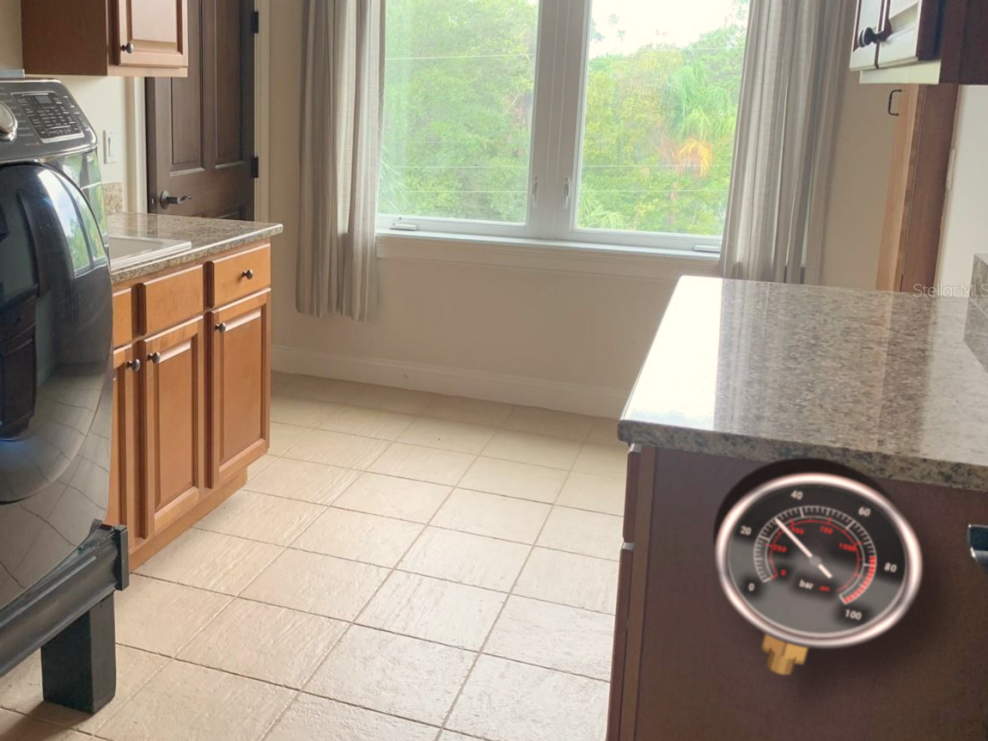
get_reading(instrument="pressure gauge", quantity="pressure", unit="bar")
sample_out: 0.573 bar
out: 30 bar
